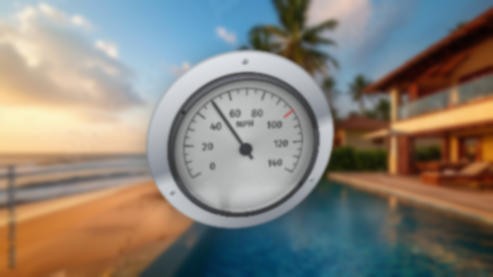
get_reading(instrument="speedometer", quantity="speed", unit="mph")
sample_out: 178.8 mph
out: 50 mph
